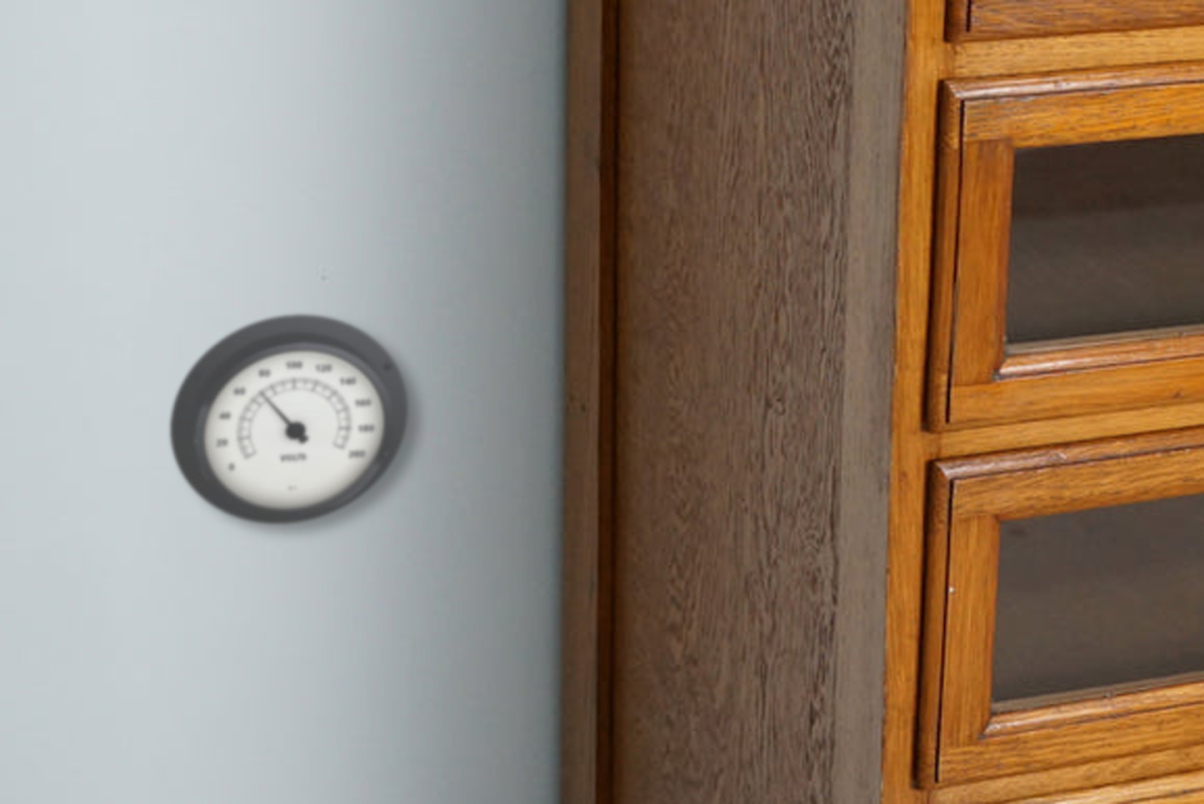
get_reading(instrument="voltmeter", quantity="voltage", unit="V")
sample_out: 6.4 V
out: 70 V
